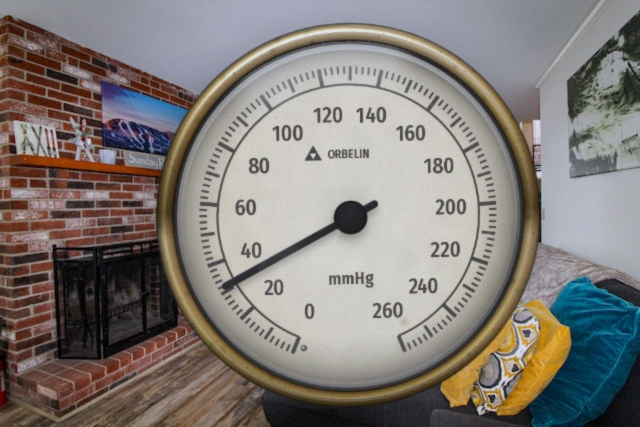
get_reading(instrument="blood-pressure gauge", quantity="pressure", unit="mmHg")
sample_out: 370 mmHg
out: 32 mmHg
